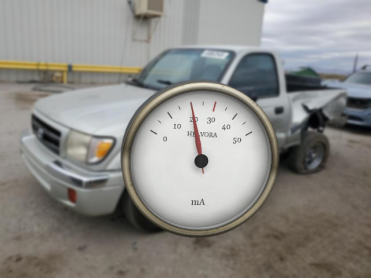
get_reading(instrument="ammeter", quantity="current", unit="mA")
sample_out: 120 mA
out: 20 mA
